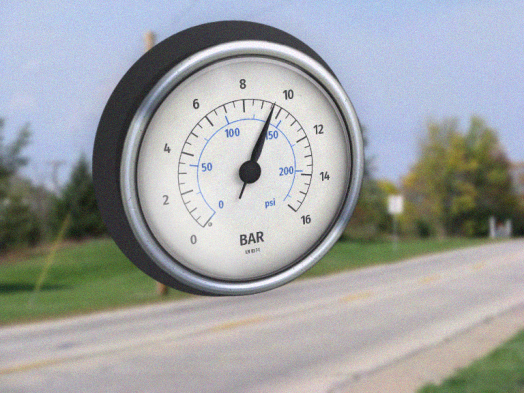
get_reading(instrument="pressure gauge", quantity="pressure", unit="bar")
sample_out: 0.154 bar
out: 9.5 bar
